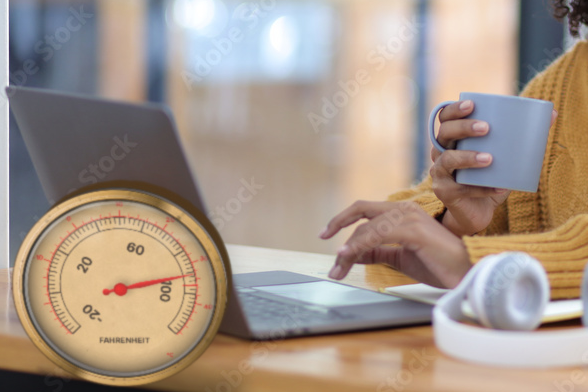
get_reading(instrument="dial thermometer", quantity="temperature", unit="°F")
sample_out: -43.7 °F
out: 90 °F
